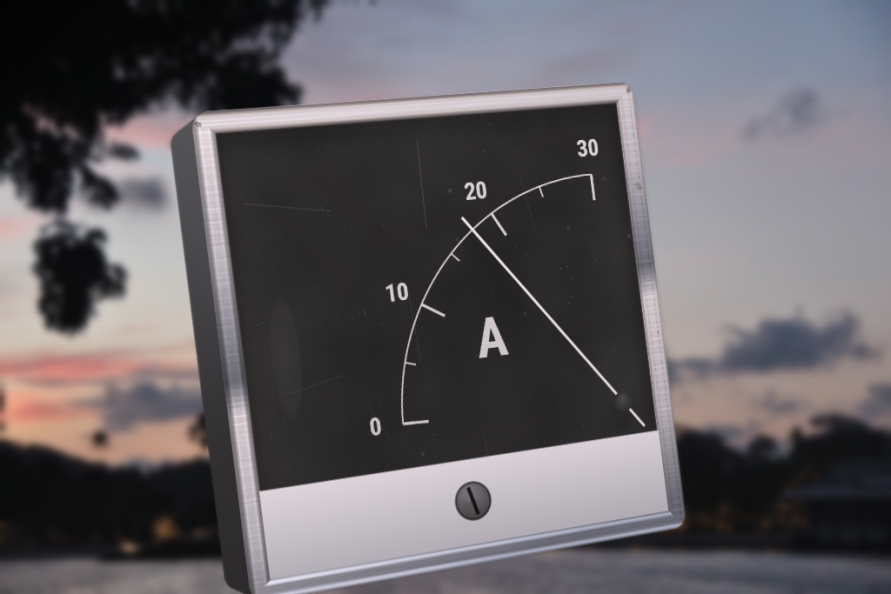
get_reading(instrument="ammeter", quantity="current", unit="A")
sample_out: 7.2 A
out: 17.5 A
